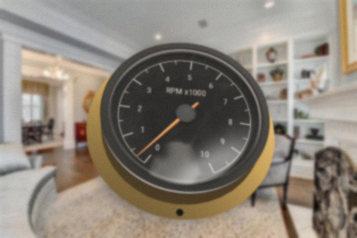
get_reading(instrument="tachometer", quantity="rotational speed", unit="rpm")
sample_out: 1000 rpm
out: 250 rpm
